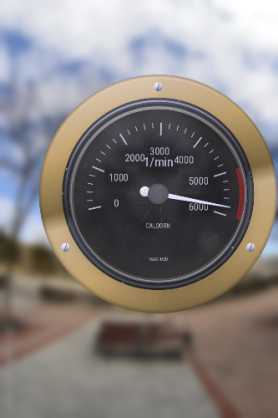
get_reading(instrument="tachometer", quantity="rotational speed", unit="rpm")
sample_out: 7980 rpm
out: 5800 rpm
